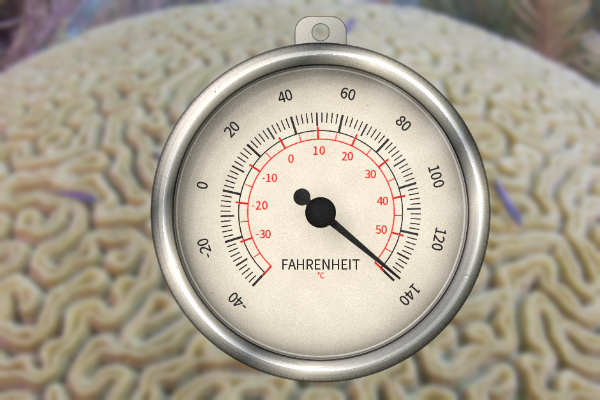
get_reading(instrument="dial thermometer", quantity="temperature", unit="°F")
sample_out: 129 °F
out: 138 °F
